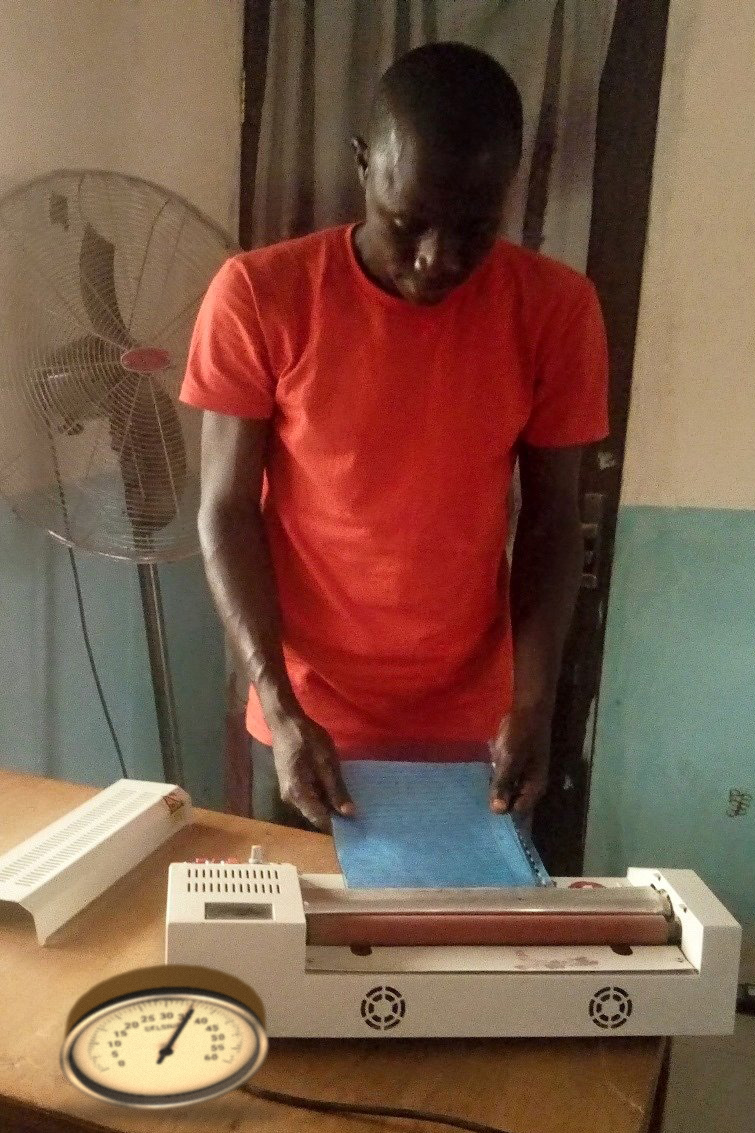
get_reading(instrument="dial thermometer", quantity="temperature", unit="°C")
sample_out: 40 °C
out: 35 °C
